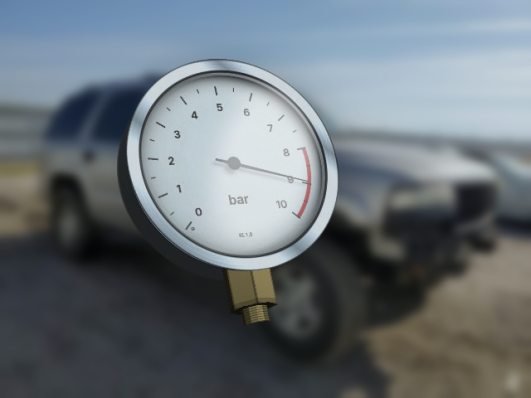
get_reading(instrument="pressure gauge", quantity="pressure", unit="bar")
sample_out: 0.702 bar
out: 9 bar
